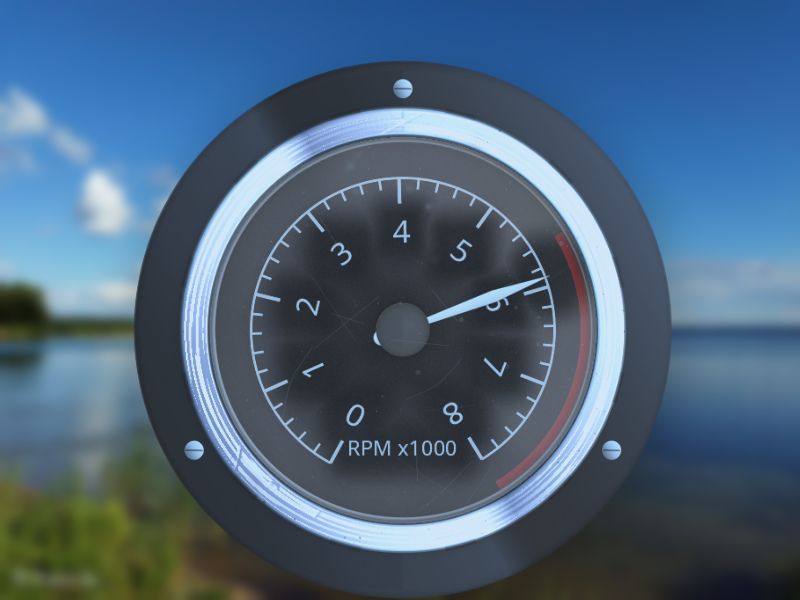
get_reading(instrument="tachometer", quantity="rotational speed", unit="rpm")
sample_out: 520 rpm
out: 5900 rpm
